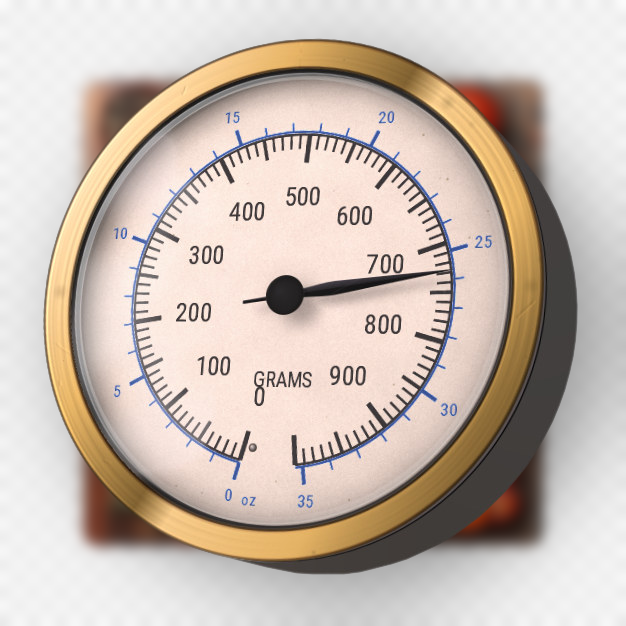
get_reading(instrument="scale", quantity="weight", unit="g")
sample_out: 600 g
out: 730 g
